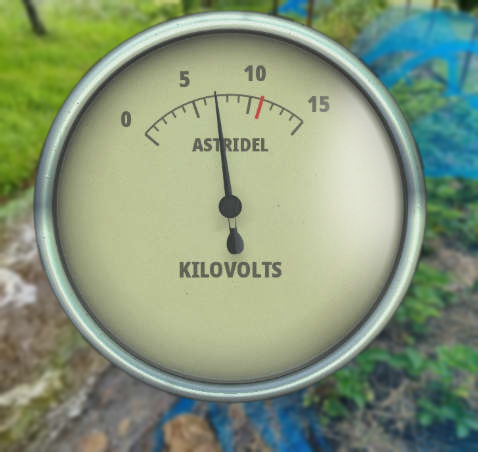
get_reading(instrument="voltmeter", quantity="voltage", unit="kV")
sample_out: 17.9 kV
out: 7 kV
